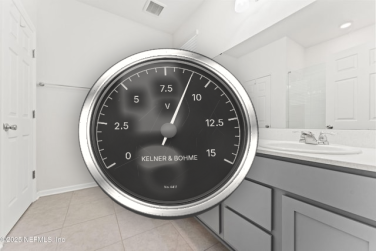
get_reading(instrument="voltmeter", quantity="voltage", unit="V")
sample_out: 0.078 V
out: 9 V
